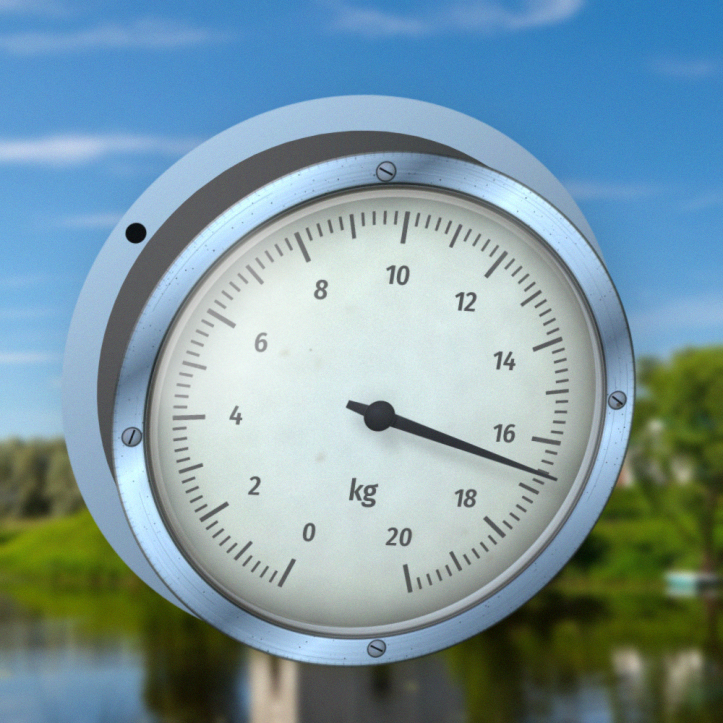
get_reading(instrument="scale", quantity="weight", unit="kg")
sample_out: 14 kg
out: 16.6 kg
